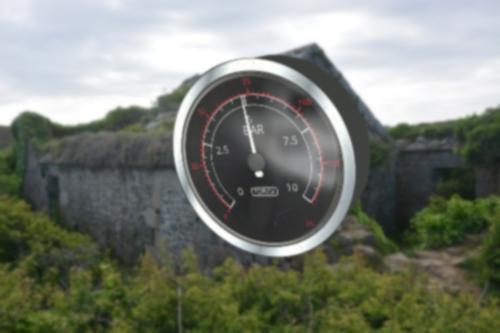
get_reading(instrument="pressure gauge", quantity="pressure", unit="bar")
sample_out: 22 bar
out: 5 bar
